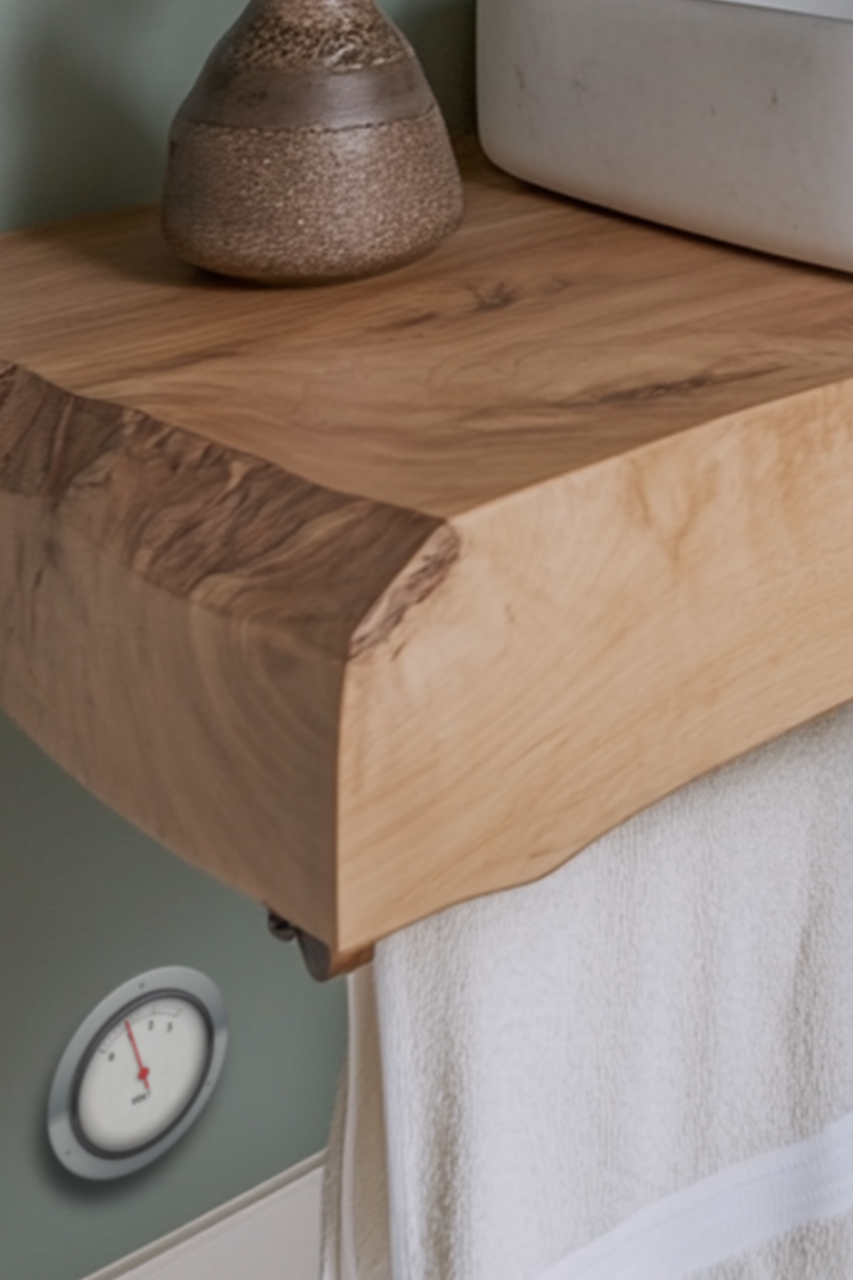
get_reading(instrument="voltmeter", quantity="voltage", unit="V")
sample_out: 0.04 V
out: 1 V
